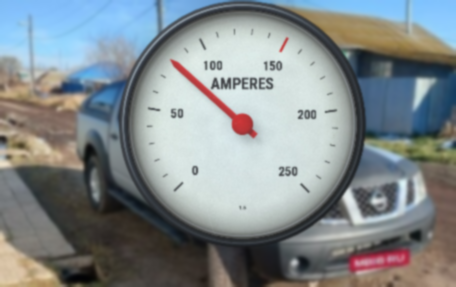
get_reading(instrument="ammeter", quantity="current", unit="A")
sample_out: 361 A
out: 80 A
